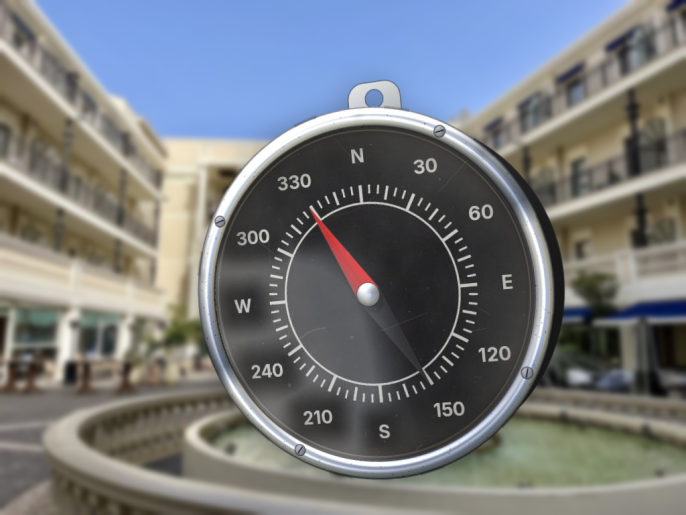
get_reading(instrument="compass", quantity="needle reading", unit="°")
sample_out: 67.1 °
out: 330 °
